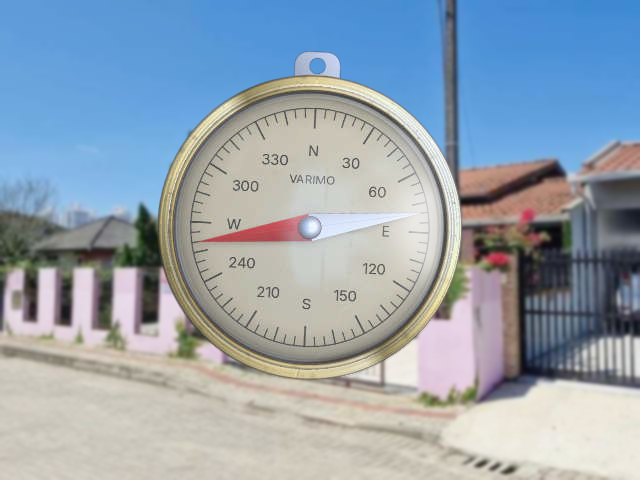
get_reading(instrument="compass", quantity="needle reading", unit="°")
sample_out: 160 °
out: 260 °
